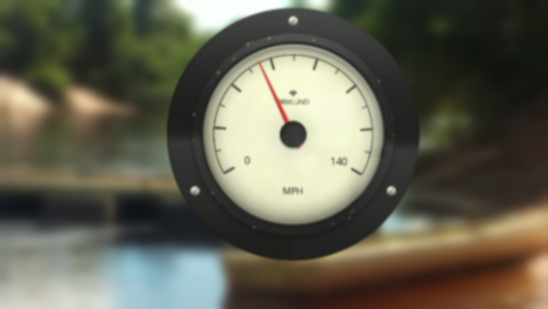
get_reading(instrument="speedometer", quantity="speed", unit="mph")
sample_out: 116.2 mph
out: 55 mph
